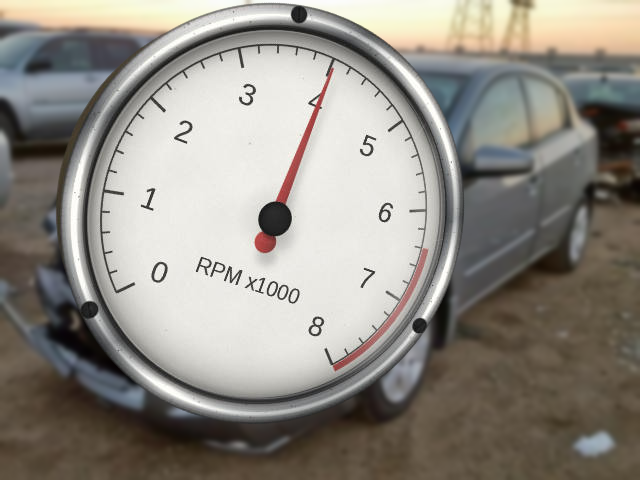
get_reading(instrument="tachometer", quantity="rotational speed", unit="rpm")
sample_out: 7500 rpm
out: 4000 rpm
